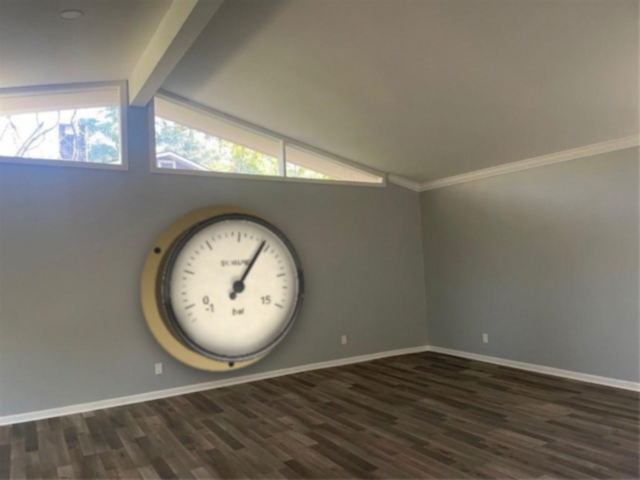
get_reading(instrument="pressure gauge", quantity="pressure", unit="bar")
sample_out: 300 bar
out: 9.5 bar
